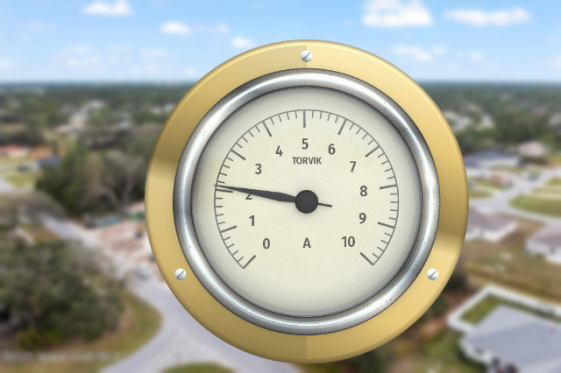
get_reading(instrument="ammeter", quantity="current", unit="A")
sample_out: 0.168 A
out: 2.1 A
